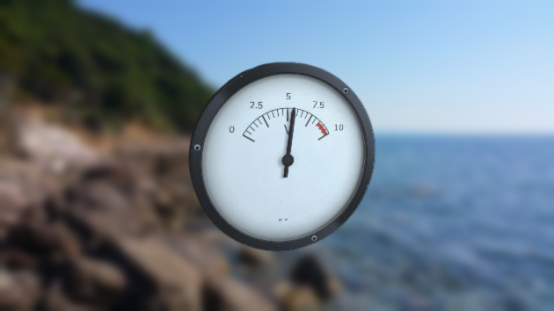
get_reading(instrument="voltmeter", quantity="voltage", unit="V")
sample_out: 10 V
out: 5.5 V
